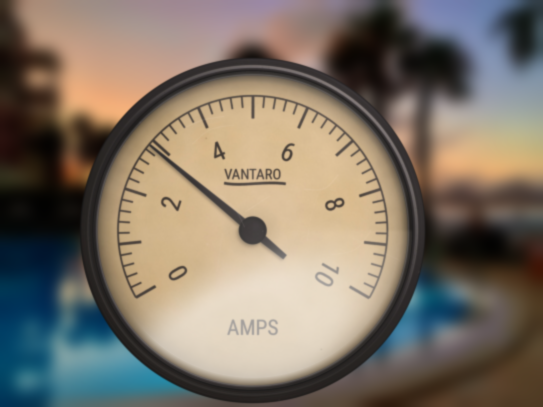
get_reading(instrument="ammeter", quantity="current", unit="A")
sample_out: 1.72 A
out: 2.9 A
